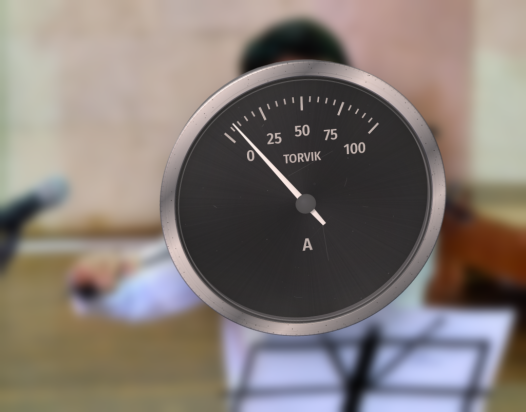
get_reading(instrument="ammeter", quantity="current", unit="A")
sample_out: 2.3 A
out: 7.5 A
